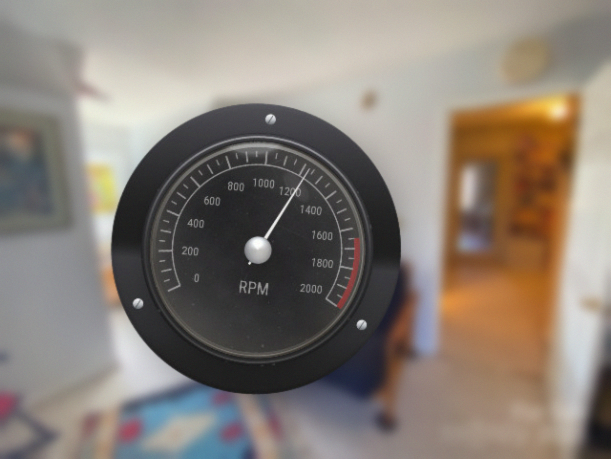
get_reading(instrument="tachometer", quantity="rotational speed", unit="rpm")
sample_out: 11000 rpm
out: 1225 rpm
